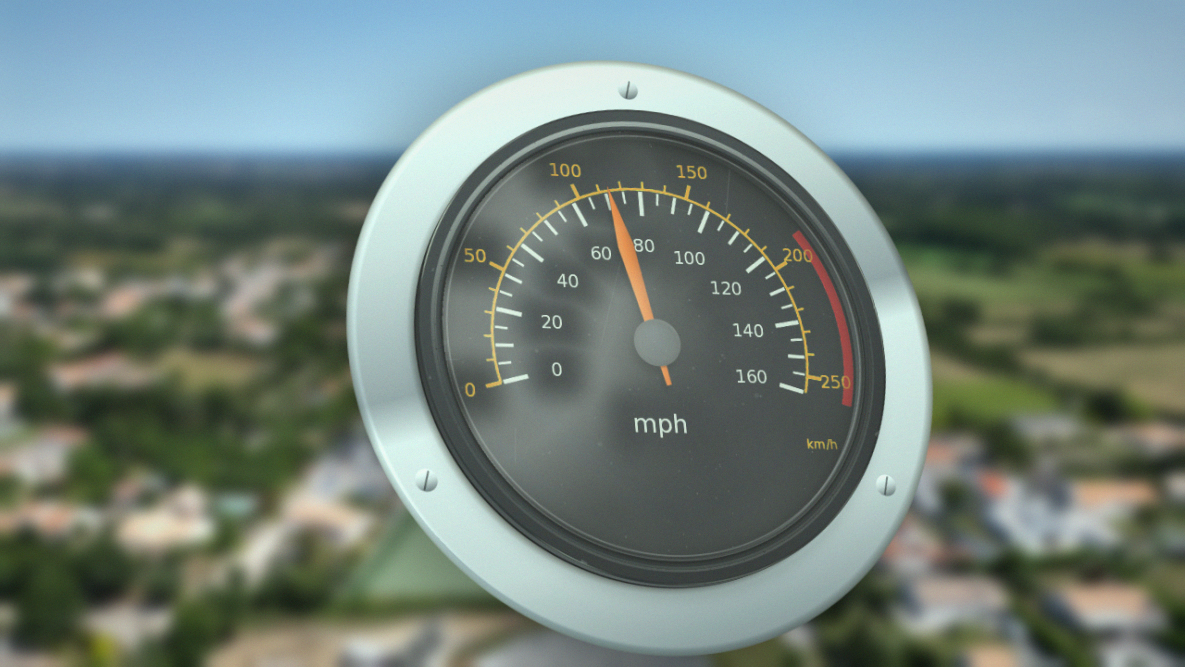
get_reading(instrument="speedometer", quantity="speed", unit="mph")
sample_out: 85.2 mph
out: 70 mph
